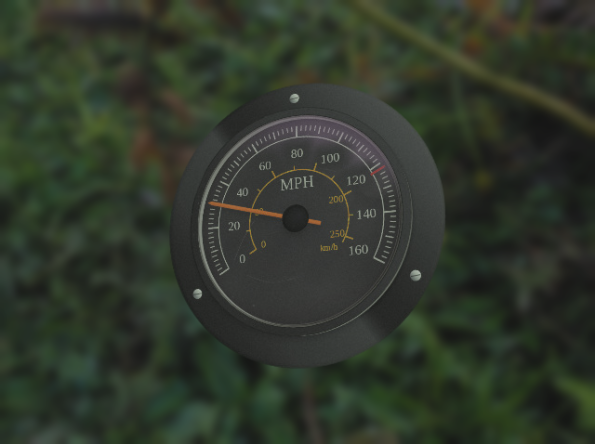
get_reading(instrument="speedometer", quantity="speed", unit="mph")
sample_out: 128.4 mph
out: 30 mph
